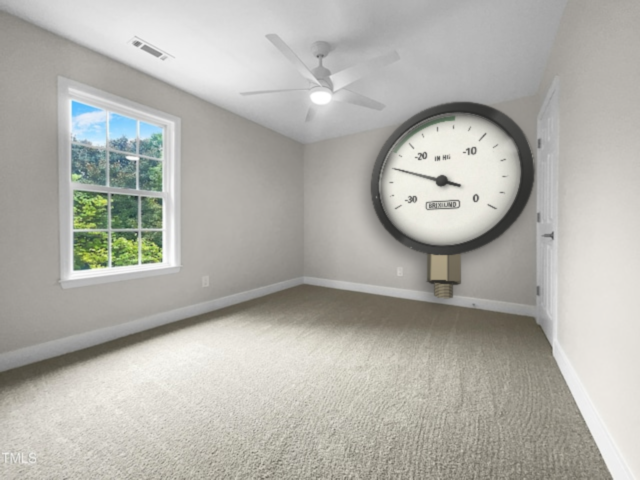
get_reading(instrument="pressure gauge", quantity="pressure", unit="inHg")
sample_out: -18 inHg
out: -24 inHg
